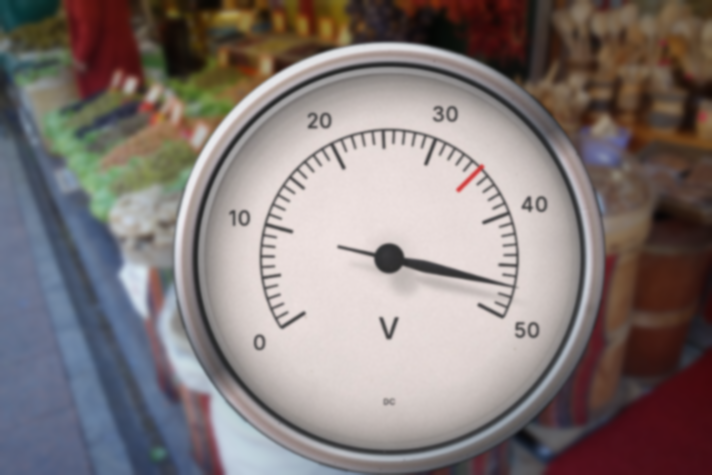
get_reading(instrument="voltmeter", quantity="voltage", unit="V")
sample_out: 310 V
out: 47 V
